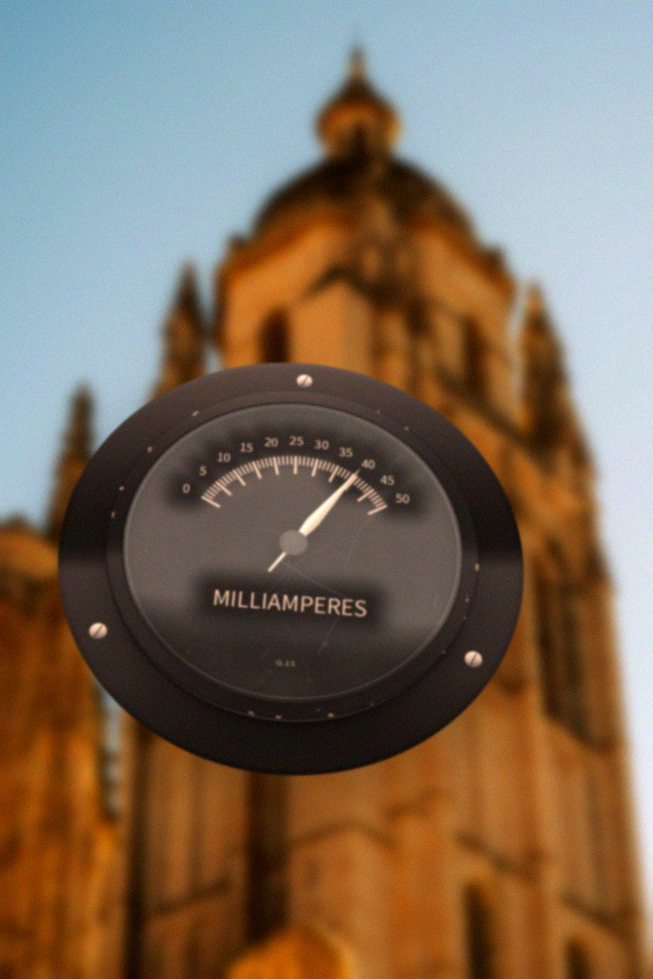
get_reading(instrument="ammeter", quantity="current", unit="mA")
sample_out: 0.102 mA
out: 40 mA
